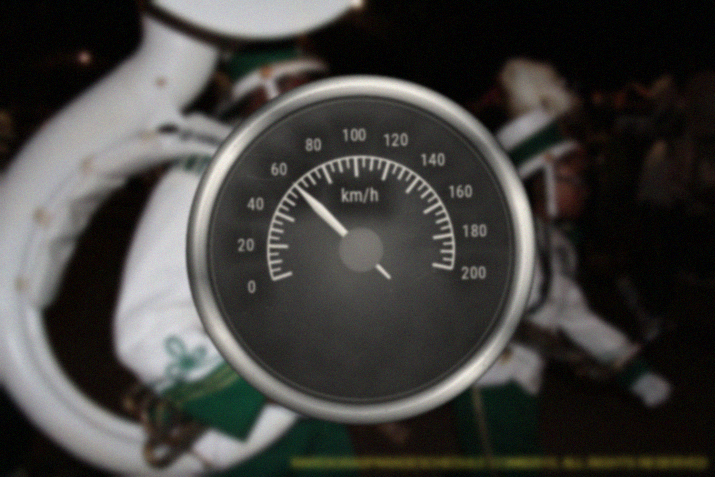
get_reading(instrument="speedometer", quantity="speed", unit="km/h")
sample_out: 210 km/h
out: 60 km/h
